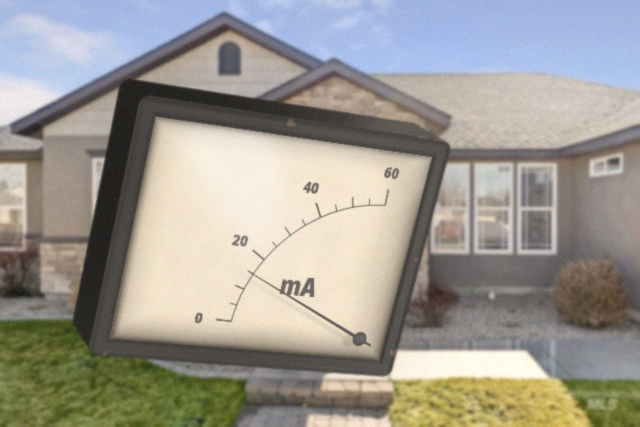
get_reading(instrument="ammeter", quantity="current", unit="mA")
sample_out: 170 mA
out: 15 mA
